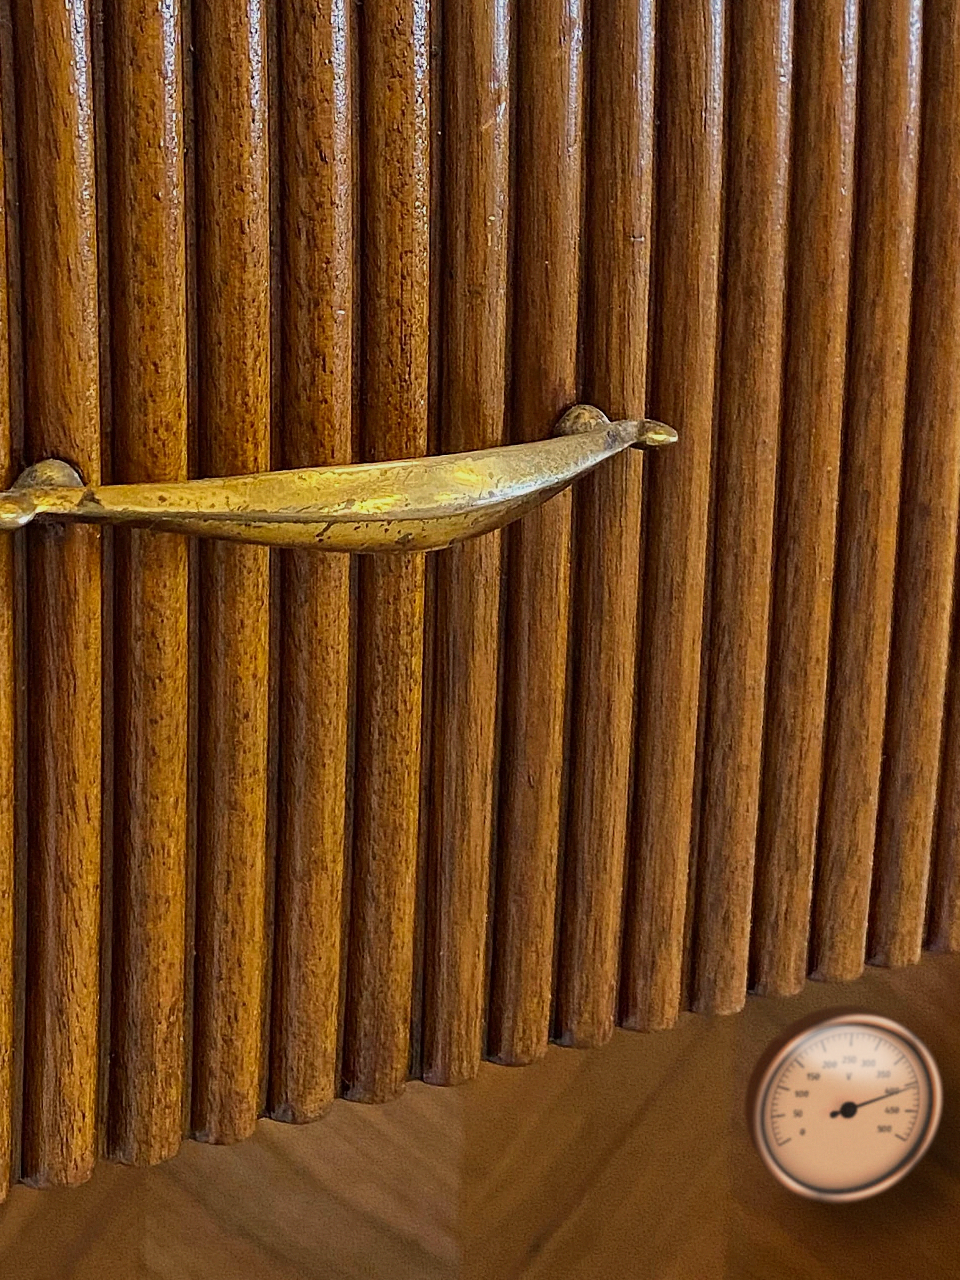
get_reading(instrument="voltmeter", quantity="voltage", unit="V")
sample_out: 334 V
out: 400 V
